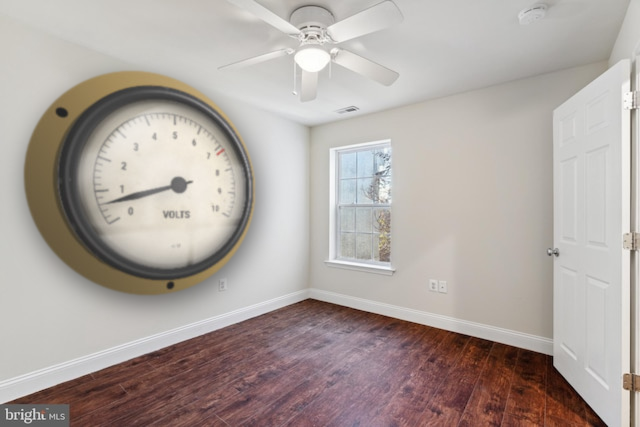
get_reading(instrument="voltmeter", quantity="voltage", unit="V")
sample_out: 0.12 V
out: 0.6 V
